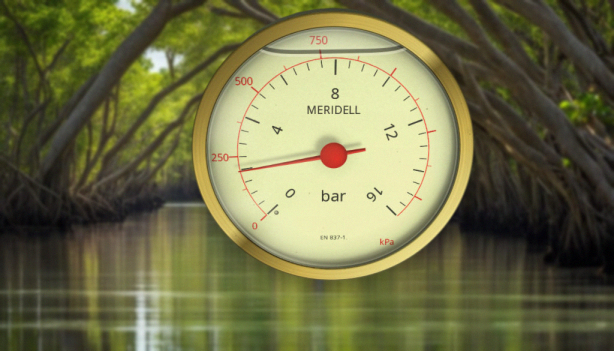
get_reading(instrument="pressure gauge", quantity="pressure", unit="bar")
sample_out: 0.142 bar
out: 2 bar
